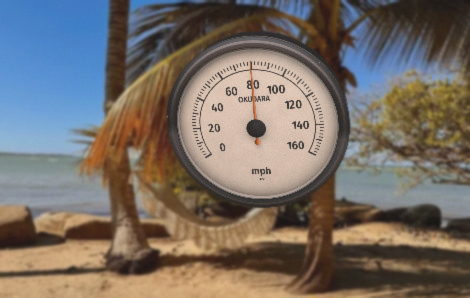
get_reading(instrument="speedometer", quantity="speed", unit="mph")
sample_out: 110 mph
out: 80 mph
